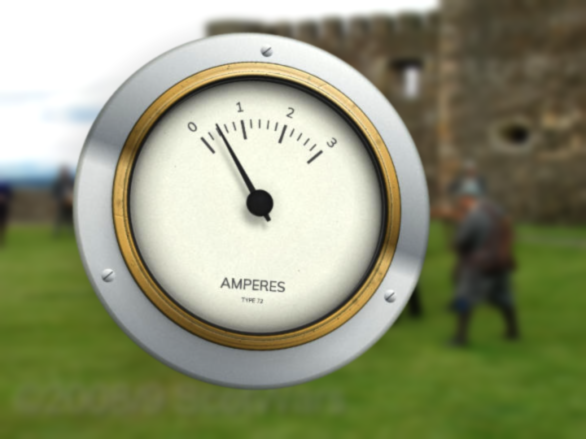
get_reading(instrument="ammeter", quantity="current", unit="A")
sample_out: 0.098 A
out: 0.4 A
